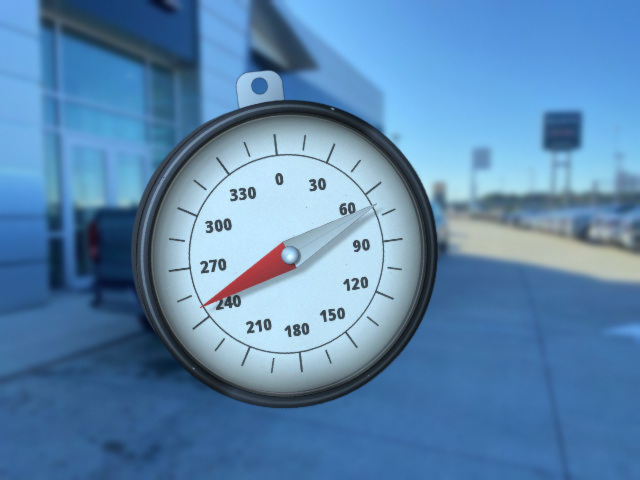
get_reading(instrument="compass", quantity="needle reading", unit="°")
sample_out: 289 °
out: 247.5 °
